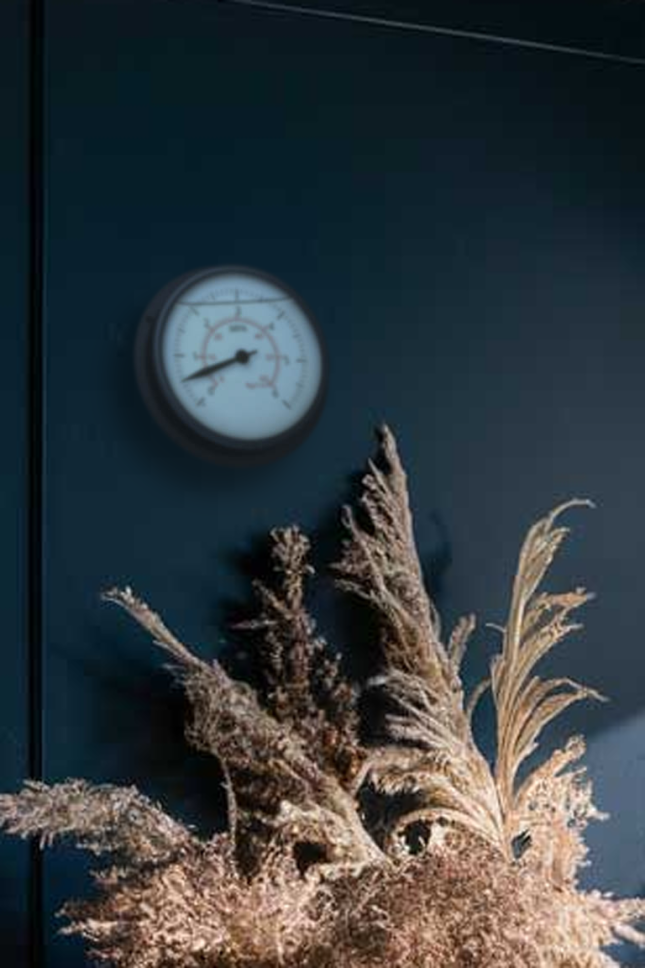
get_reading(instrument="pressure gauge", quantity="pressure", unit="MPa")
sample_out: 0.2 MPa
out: 0.5 MPa
